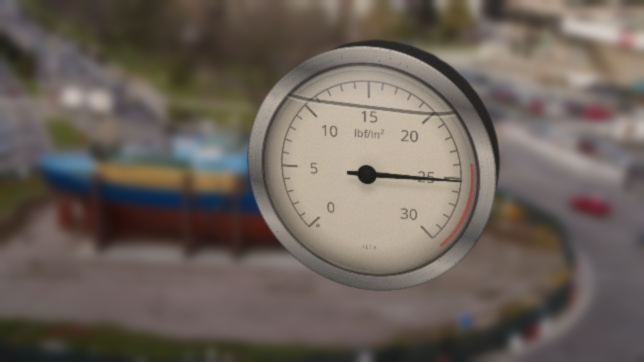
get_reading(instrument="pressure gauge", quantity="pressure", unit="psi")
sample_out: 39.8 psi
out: 25 psi
